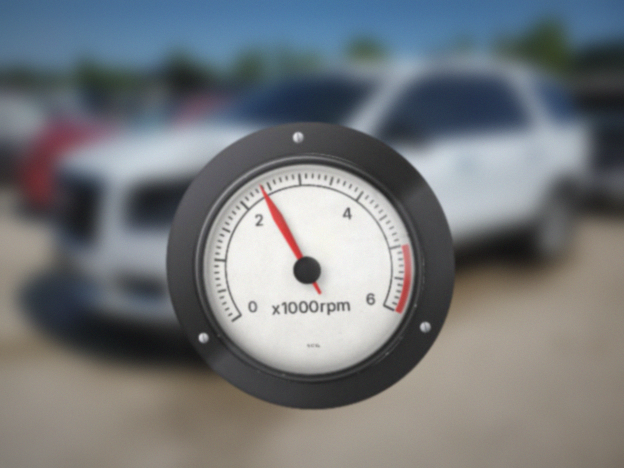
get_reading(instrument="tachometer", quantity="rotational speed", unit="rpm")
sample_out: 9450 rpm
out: 2400 rpm
